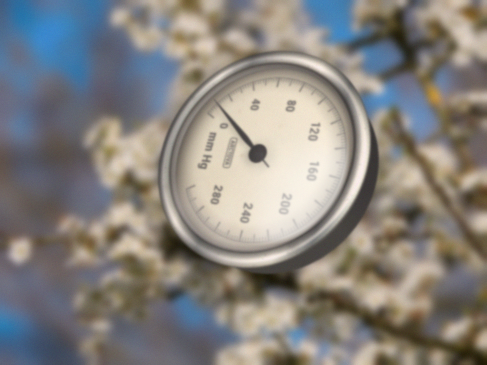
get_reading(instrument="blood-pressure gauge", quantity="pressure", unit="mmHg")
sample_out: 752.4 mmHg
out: 10 mmHg
